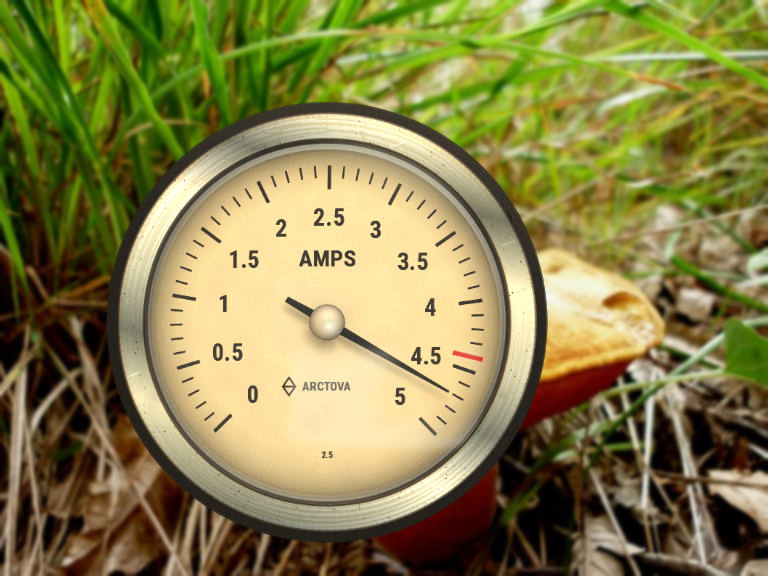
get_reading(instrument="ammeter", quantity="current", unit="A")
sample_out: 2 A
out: 4.7 A
